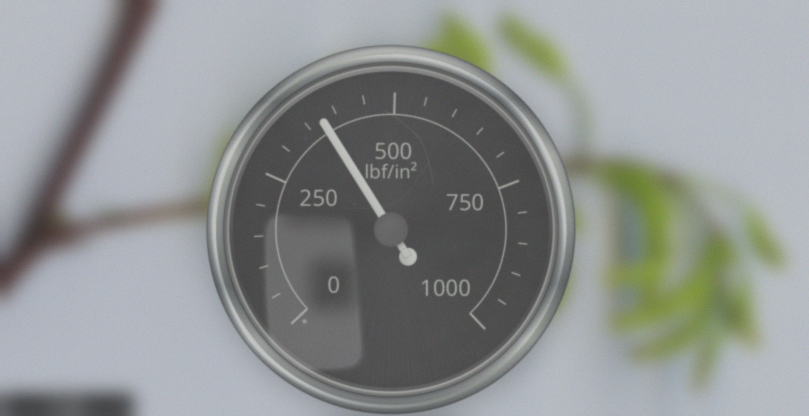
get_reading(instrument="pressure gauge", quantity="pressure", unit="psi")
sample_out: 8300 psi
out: 375 psi
